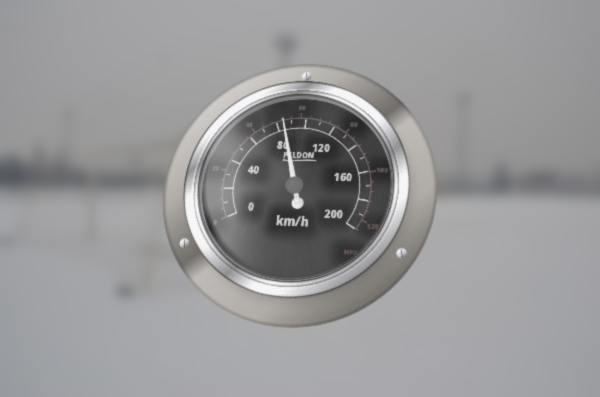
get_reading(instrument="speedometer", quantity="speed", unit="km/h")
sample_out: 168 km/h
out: 85 km/h
